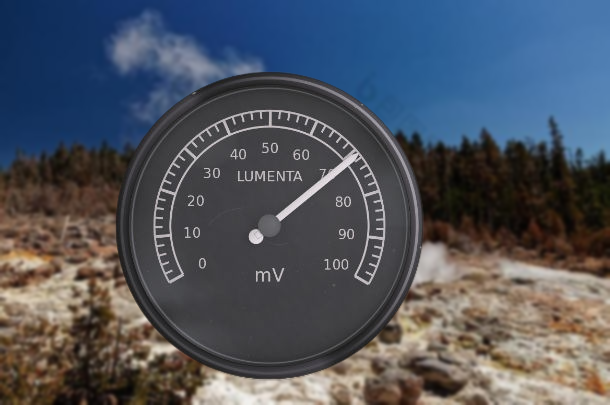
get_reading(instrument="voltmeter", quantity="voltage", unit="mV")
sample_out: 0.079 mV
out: 71 mV
